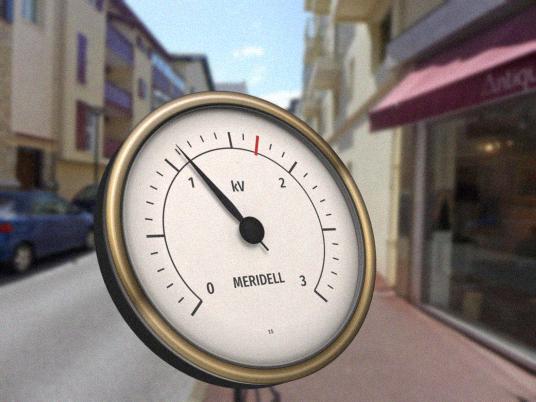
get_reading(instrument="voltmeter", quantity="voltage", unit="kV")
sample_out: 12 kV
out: 1.1 kV
